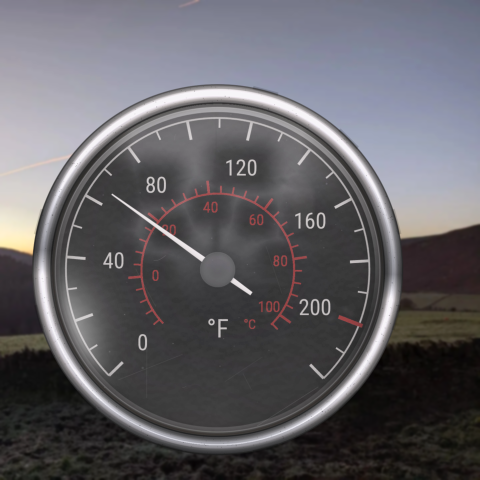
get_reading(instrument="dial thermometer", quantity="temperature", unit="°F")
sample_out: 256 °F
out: 65 °F
